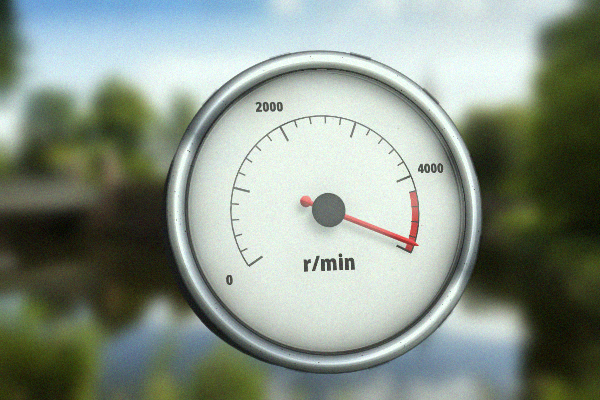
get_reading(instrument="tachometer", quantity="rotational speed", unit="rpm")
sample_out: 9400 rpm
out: 4900 rpm
